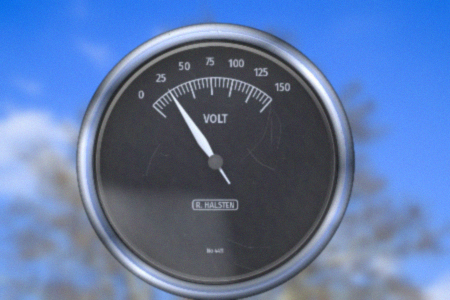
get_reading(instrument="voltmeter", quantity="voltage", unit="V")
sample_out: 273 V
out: 25 V
